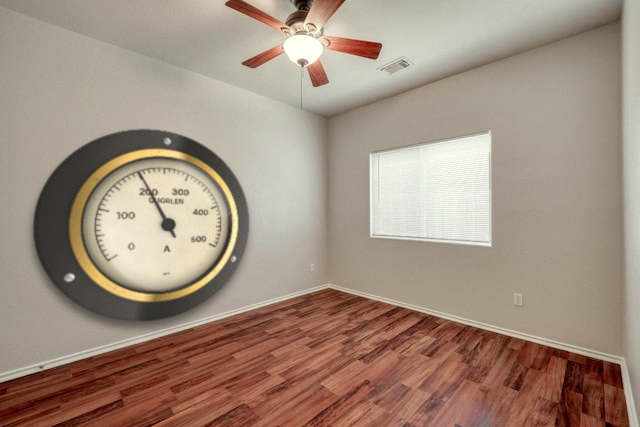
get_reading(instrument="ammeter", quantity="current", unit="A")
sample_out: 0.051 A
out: 200 A
